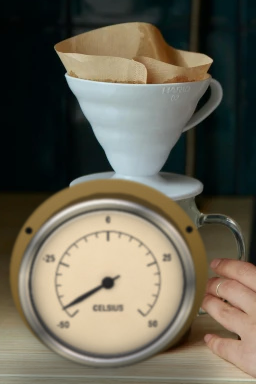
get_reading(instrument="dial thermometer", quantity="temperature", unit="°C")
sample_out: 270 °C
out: -45 °C
